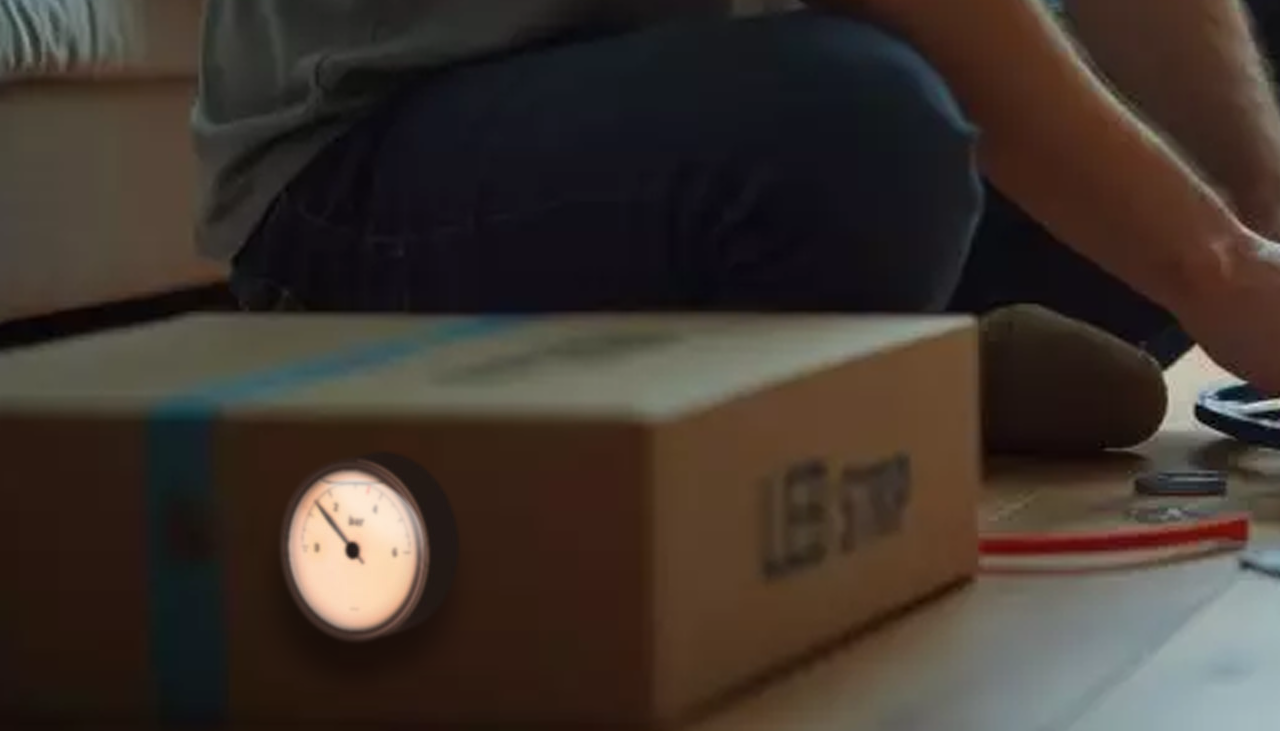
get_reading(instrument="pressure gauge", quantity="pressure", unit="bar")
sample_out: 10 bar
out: 1.5 bar
